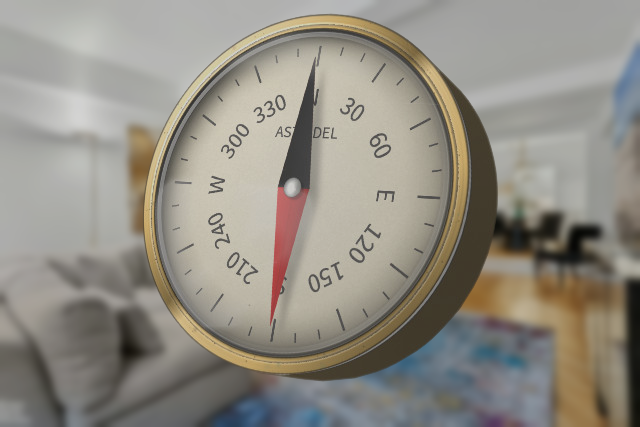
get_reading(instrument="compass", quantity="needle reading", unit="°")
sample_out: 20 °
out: 180 °
